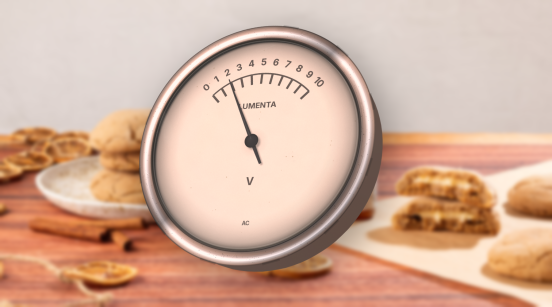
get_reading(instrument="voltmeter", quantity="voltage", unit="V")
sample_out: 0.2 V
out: 2 V
